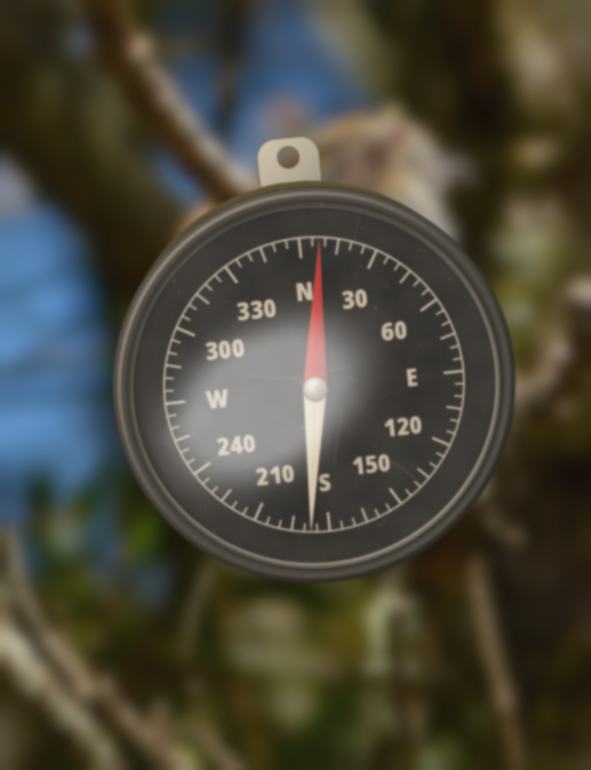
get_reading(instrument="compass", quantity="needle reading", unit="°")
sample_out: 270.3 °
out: 7.5 °
